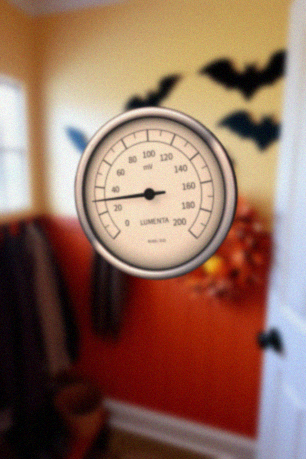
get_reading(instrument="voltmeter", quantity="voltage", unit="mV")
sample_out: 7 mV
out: 30 mV
